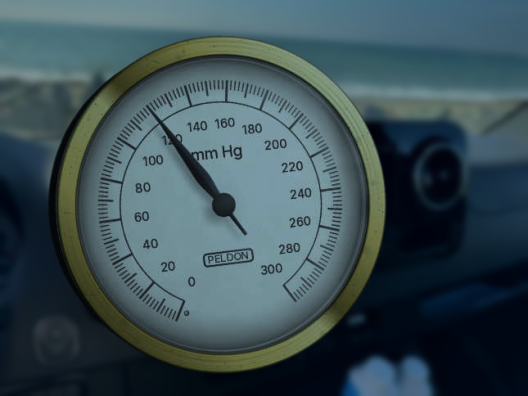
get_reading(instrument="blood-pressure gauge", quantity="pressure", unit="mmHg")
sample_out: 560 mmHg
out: 120 mmHg
